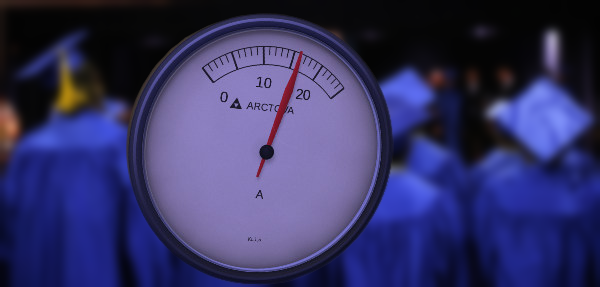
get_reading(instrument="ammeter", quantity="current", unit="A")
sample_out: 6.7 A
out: 16 A
